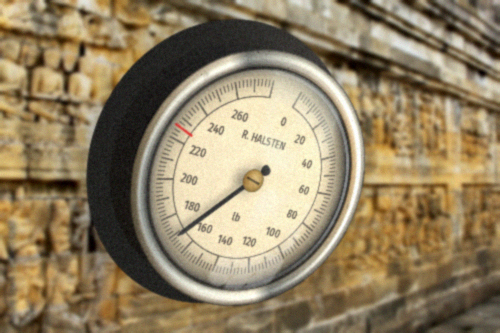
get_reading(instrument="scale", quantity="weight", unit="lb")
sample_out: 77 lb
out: 170 lb
